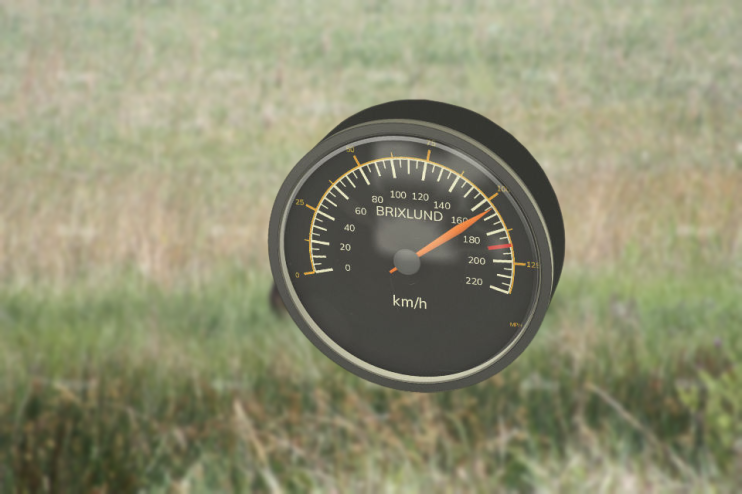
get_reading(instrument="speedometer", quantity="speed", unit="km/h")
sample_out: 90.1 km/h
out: 165 km/h
